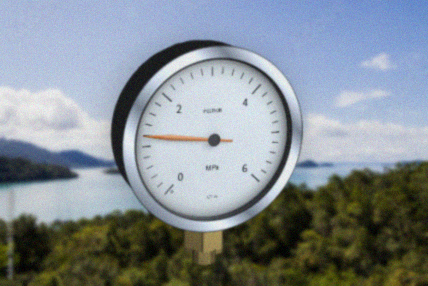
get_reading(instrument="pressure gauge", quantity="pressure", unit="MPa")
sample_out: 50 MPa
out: 1.2 MPa
